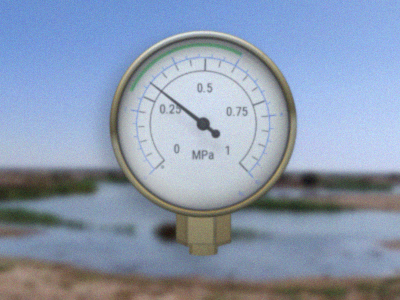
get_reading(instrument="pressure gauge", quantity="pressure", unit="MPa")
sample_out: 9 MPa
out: 0.3 MPa
